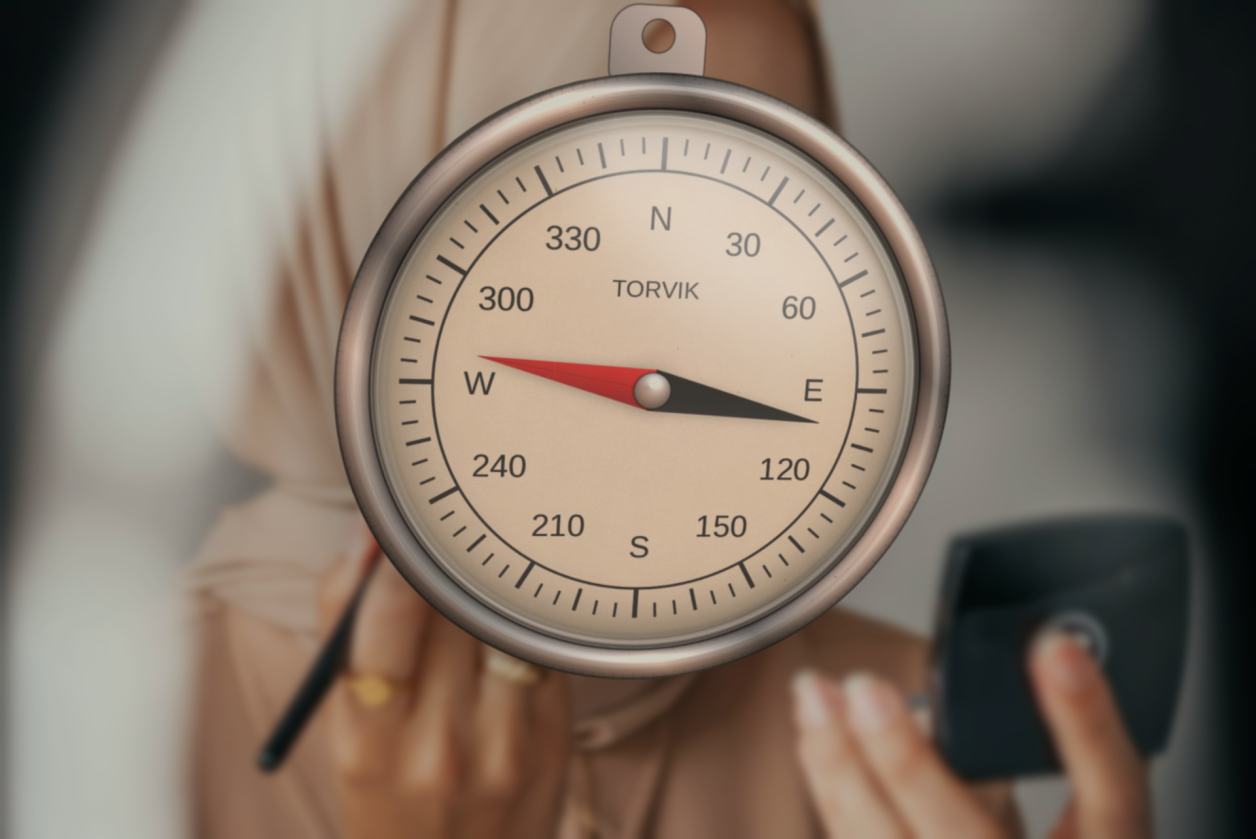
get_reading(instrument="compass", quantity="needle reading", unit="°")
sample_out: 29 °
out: 280 °
